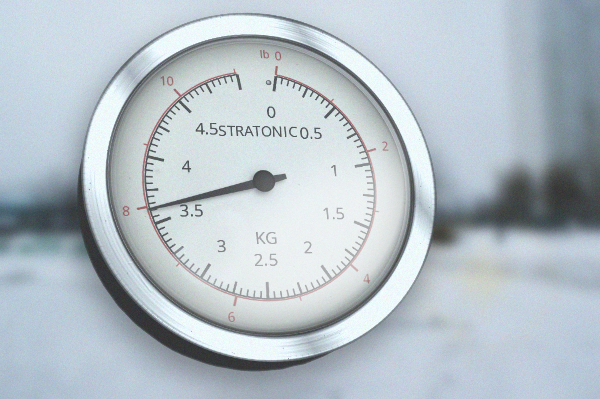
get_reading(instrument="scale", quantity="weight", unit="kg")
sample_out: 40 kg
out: 3.6 kg
